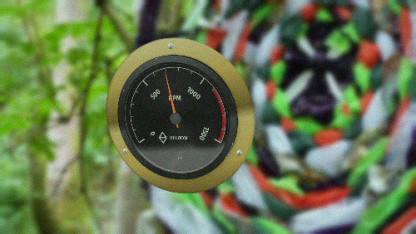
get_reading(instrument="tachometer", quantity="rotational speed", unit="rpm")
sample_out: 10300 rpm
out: 700 rpm
